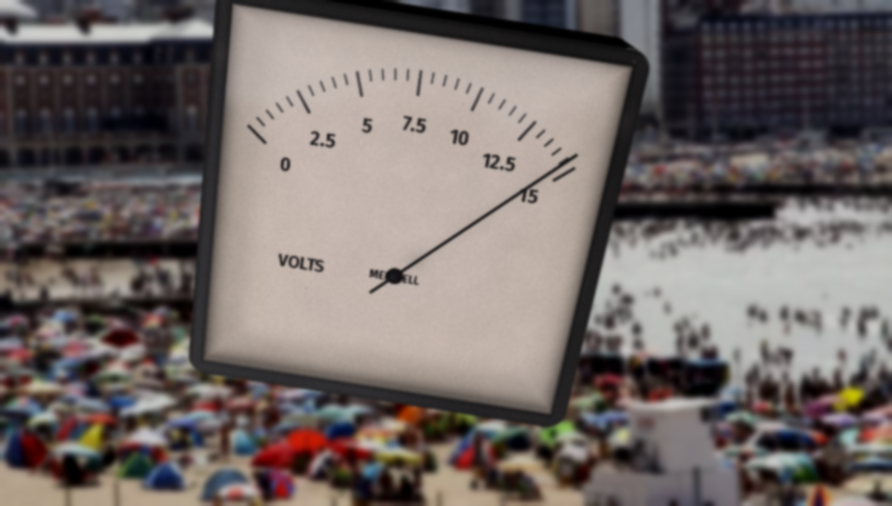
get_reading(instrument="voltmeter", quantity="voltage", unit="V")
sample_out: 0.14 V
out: 14.5 V
